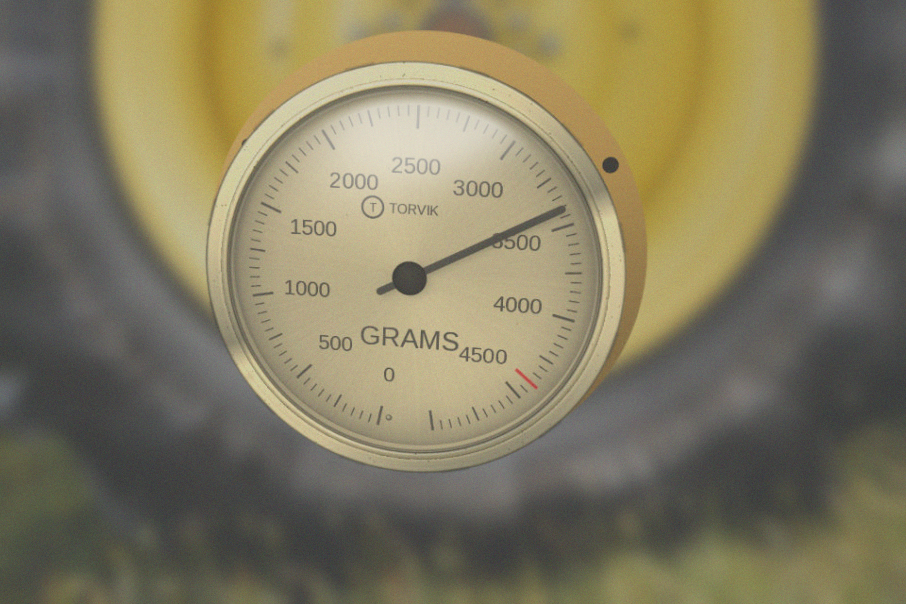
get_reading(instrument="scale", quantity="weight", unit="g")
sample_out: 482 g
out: 3400 g
